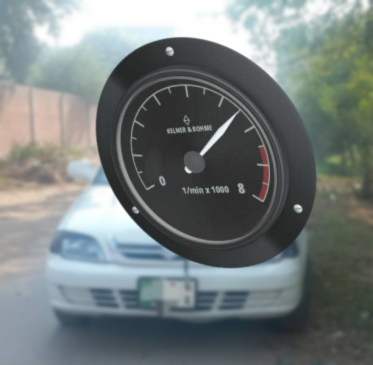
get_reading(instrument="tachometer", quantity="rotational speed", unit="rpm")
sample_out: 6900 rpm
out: 5500 rpm
